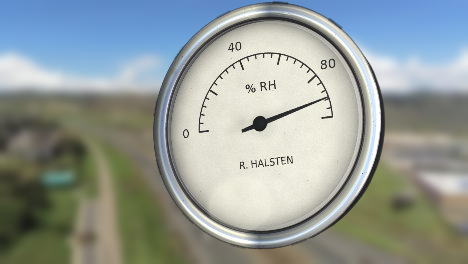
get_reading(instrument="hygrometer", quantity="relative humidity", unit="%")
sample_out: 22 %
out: 92 %
